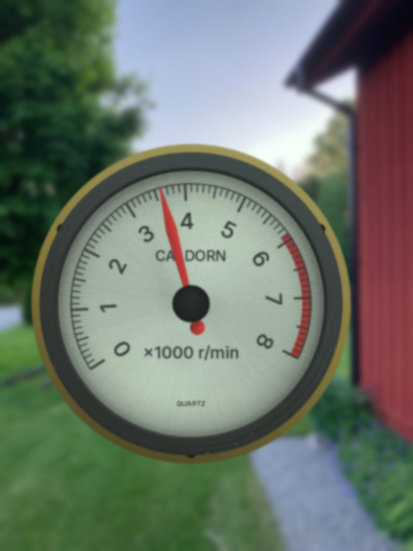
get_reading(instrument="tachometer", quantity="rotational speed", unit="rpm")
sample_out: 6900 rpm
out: 3600 rpm
